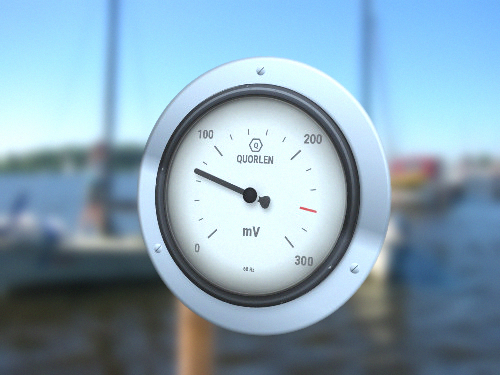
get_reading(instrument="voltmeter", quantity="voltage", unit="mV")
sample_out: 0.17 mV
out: 70 mV
